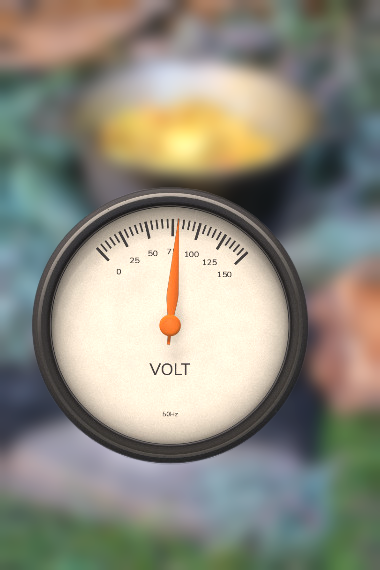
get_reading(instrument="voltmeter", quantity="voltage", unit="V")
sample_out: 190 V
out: 80 V
